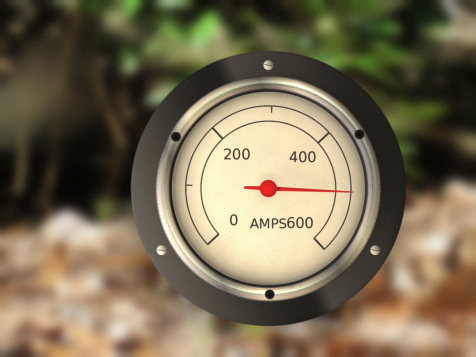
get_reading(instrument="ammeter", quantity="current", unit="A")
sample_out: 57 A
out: 500 A
